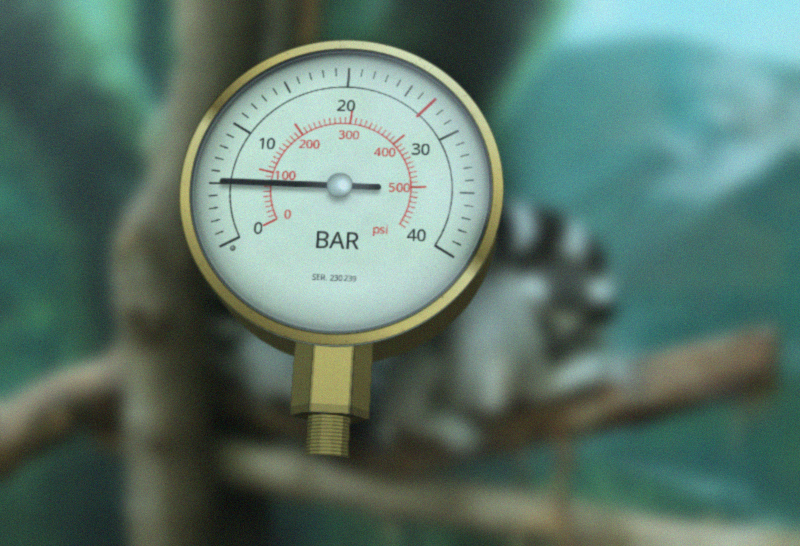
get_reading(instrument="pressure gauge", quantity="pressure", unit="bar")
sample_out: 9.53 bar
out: 5 bar
